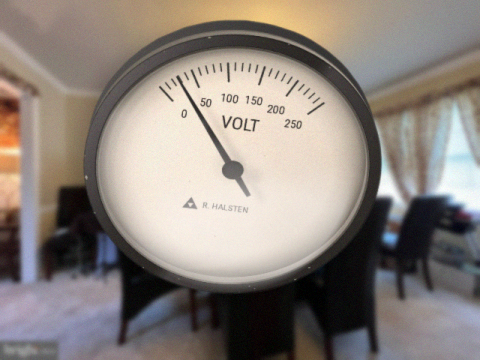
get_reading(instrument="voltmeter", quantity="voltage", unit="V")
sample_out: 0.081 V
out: 30 V
